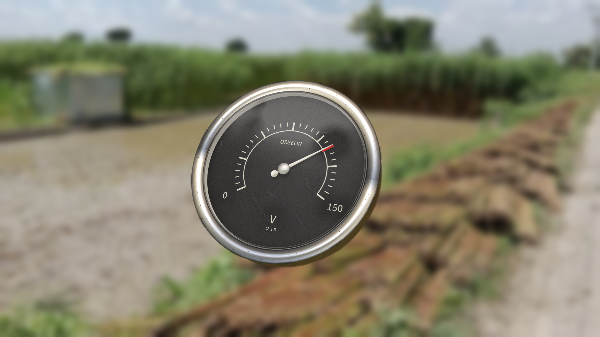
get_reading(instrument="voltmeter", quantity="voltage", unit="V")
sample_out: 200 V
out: 110 V
